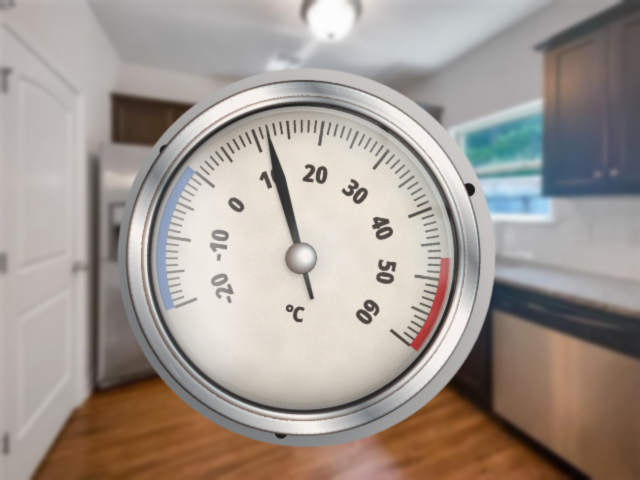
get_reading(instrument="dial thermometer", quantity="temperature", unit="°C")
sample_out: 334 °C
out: 12 °C
